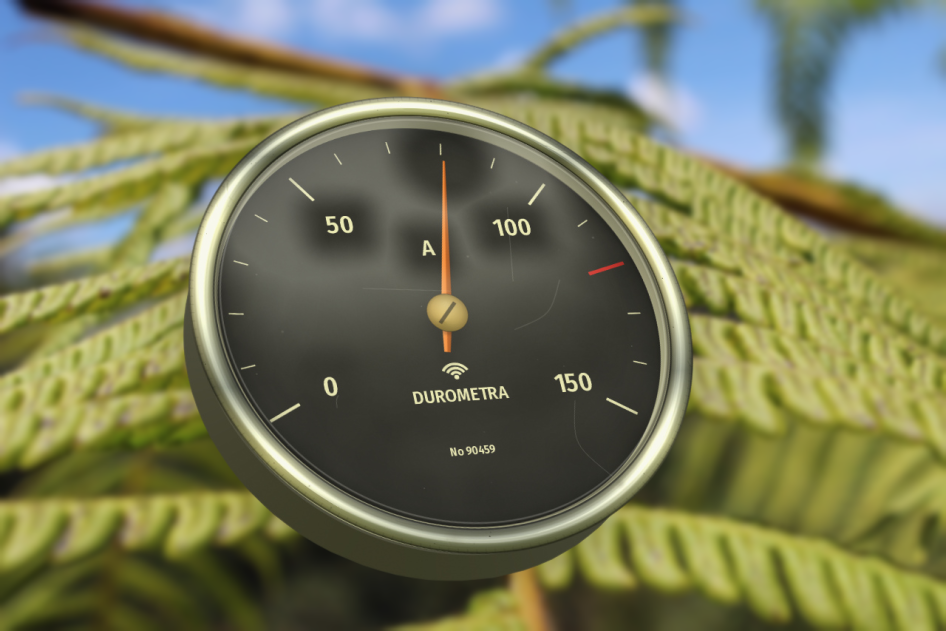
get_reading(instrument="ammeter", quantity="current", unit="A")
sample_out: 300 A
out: 80 A
